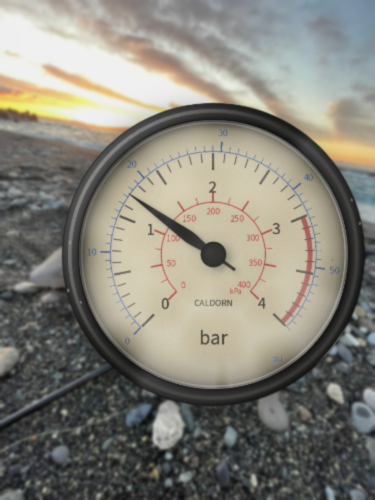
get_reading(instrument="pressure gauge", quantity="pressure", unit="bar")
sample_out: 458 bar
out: 1.2 bar
